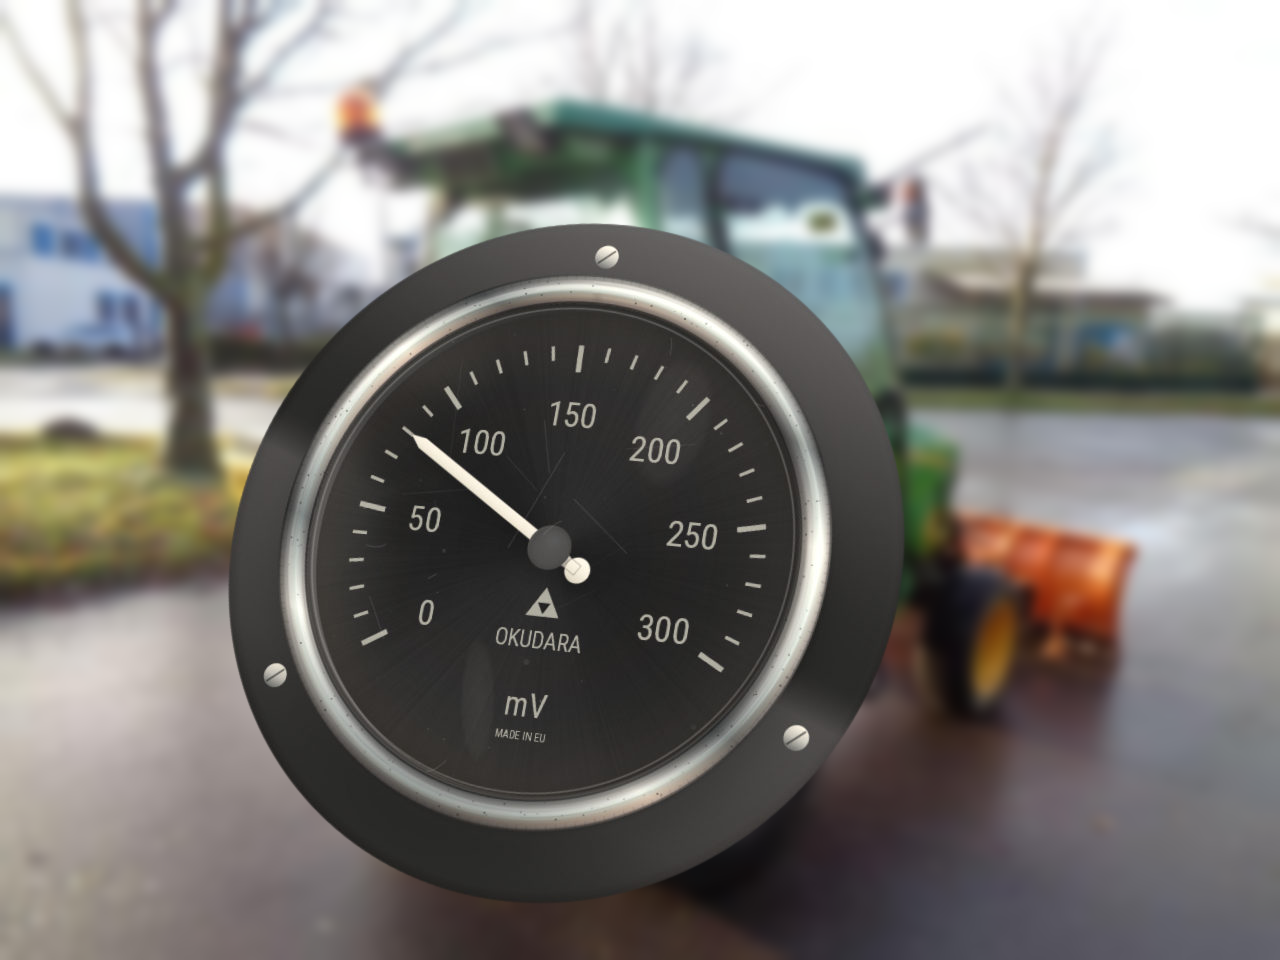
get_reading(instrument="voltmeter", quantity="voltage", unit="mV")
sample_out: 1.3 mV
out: 80 mV
